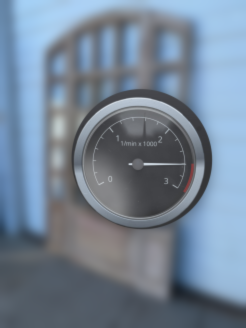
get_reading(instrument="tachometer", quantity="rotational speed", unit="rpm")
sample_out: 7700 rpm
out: 2600 rpm
